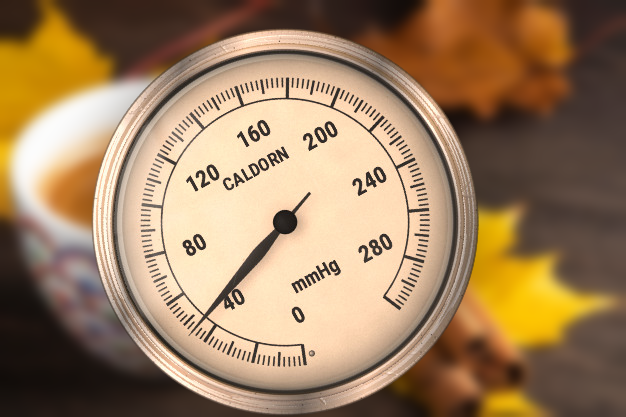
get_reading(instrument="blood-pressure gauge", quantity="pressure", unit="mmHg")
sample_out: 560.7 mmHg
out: 46 mmHg
